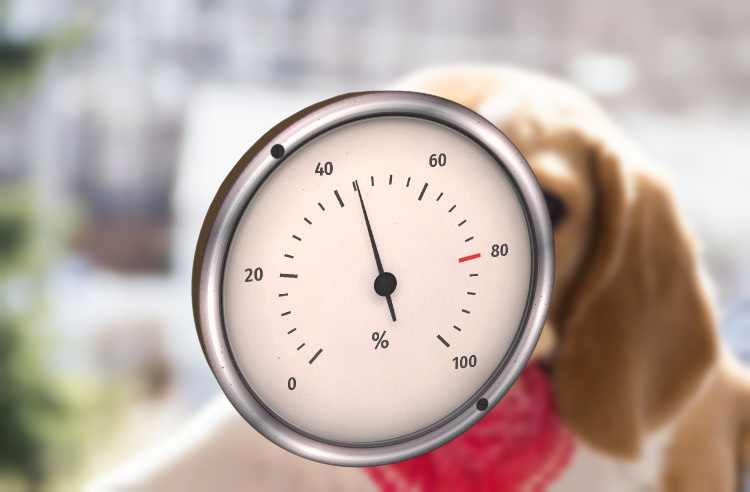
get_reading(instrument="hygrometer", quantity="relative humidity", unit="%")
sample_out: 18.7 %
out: 44 %
